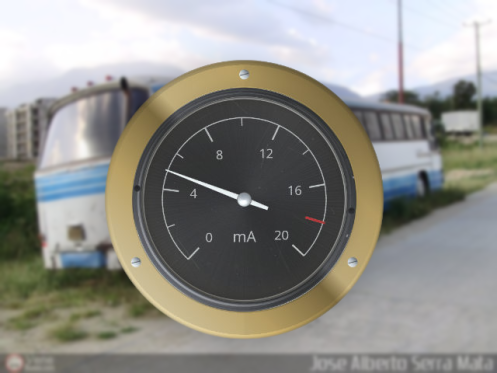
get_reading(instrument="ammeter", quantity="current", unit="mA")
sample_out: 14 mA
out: 5 mA
